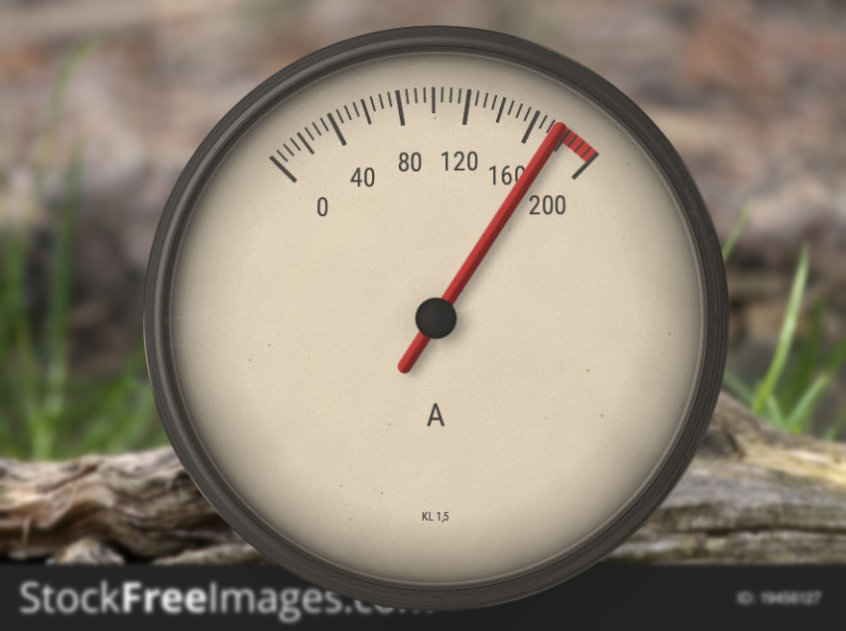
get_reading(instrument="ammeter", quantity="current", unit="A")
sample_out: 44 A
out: 175 A
